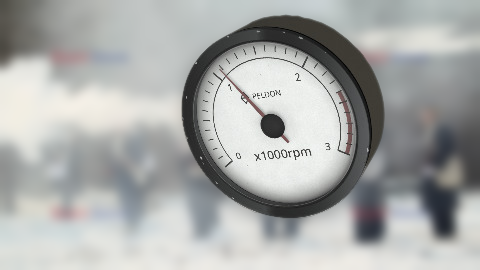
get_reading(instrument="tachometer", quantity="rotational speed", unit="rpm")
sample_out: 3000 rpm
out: 1100 rpm
